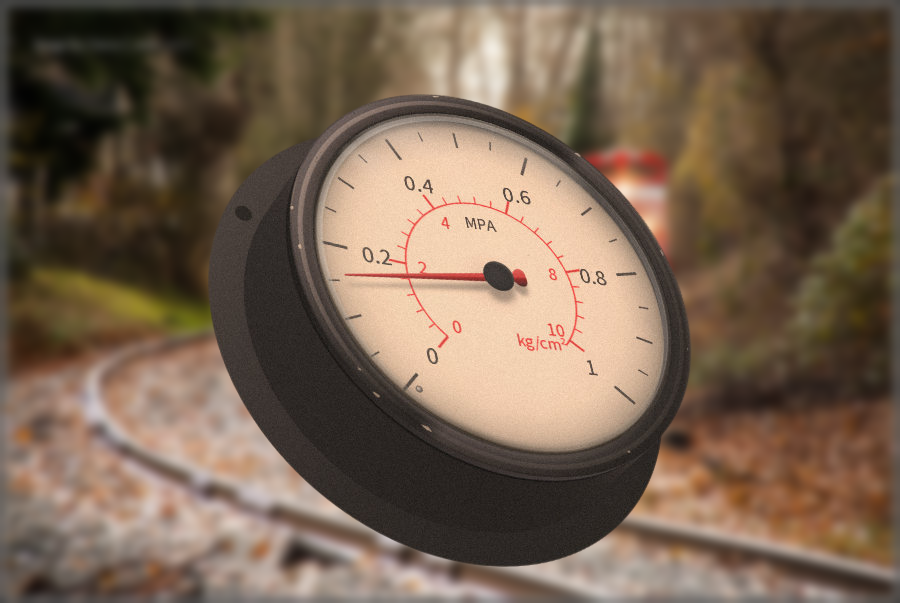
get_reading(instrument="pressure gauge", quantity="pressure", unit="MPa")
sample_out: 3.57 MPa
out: 0.15 MPa
